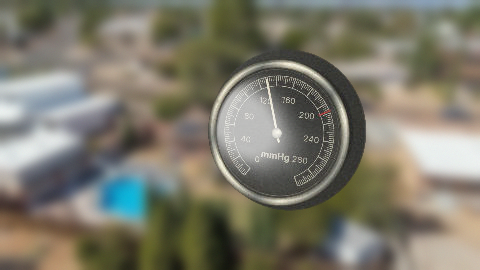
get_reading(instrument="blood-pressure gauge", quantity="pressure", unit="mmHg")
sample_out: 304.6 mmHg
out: 130 mmHg
